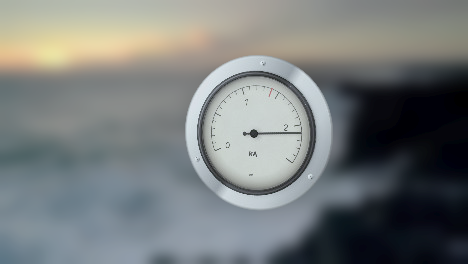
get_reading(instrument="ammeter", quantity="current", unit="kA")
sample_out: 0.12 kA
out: 2.1 kA
